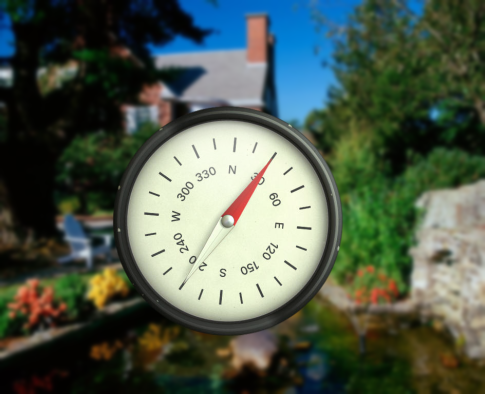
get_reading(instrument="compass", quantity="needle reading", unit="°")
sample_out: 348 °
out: 30 °
